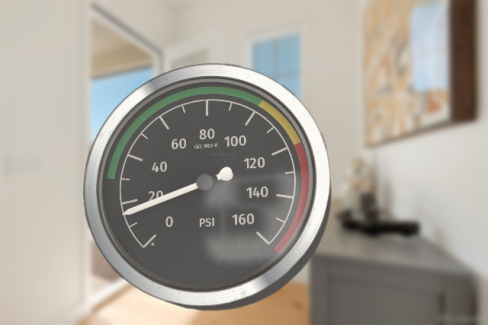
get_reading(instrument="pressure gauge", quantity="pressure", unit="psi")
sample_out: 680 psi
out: 15 psi
